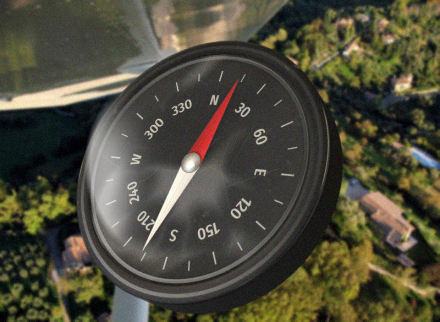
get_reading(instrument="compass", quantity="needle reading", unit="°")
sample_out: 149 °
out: 15 °
